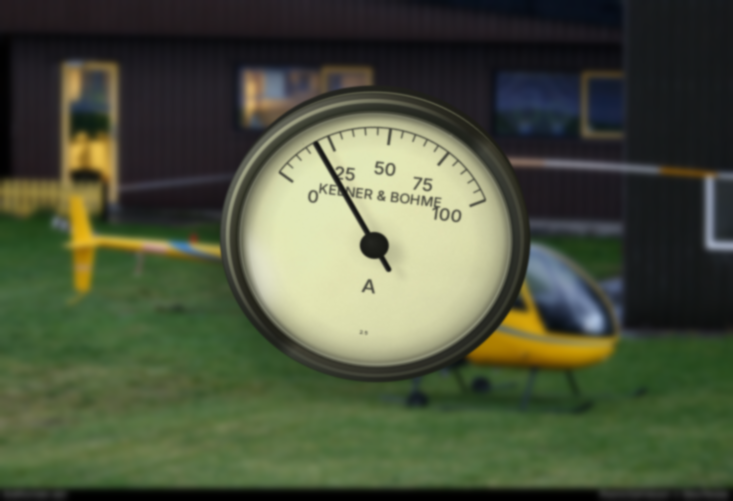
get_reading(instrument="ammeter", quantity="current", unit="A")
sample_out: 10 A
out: 20 A
